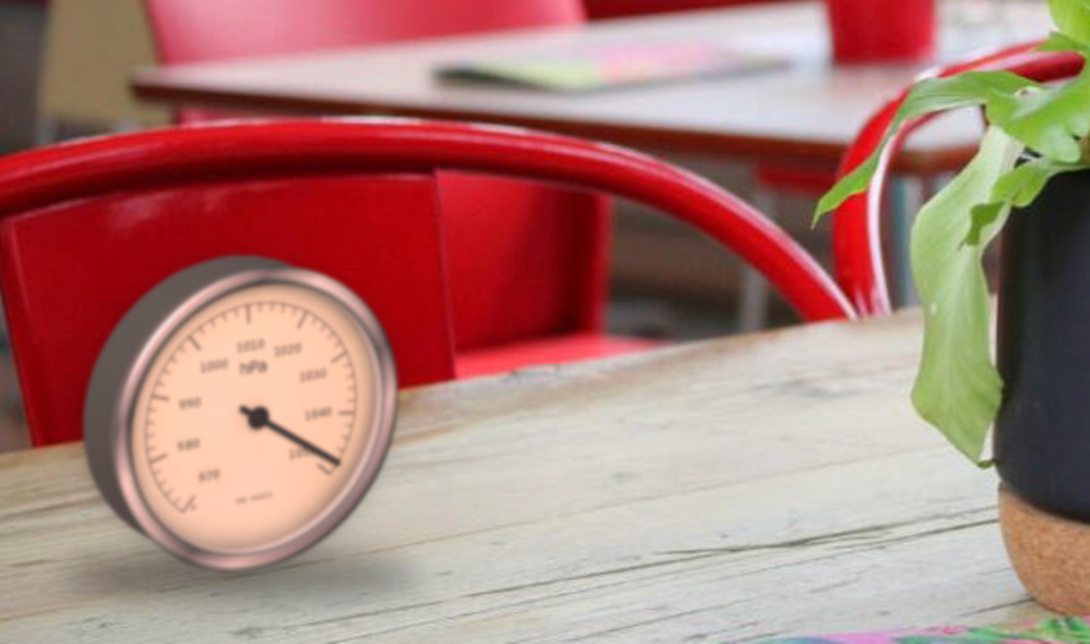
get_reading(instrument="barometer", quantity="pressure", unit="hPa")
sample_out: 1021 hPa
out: 1048 hPa
